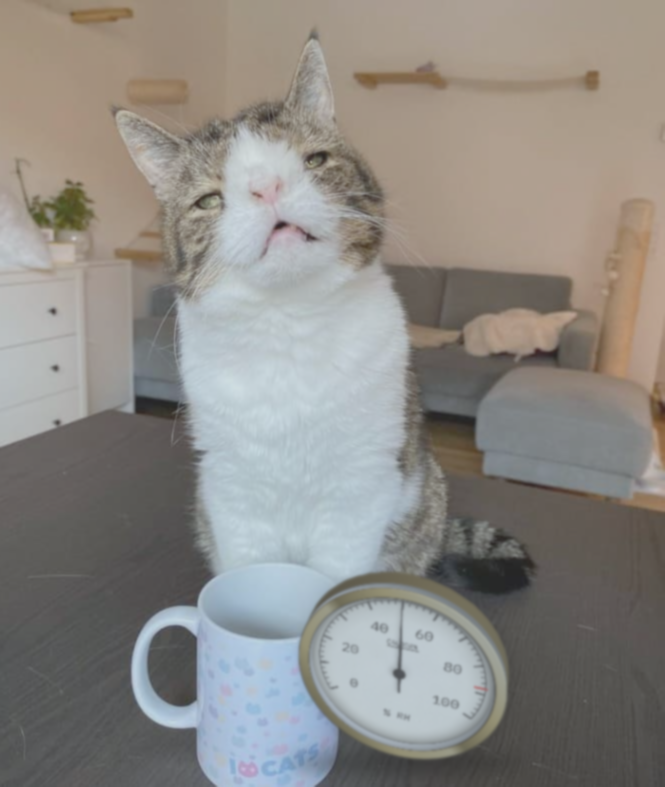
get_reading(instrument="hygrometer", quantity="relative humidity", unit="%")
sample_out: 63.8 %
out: 50 %
